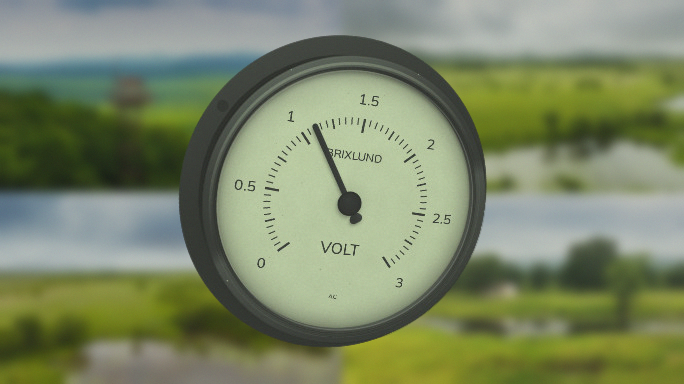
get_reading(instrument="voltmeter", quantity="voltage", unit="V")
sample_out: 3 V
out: 1.1 V
